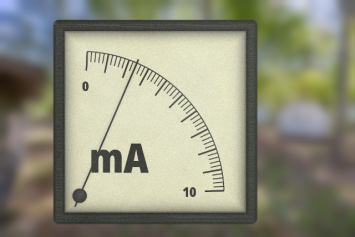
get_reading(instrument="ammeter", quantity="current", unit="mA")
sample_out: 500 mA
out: 2.4 mA
